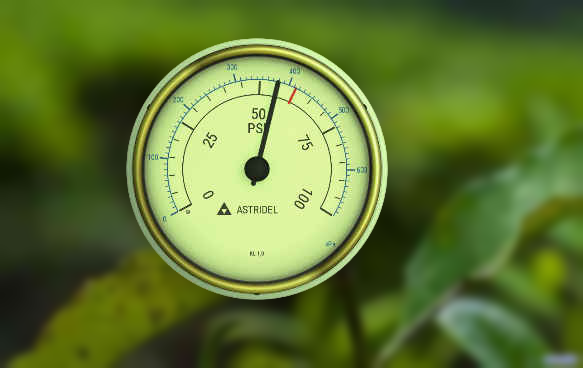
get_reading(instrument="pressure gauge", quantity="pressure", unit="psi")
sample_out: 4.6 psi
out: 55 psi
